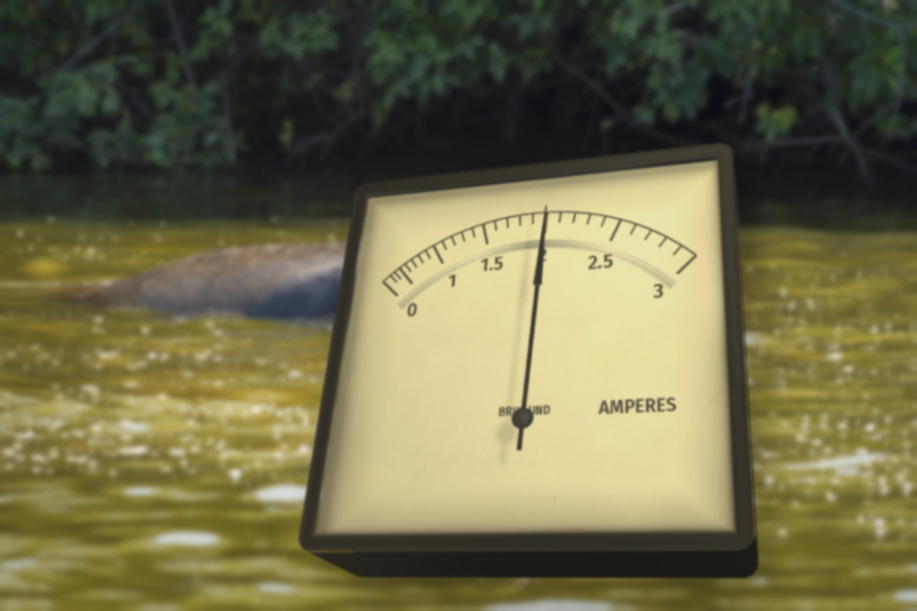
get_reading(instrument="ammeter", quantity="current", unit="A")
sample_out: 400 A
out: 2 A
